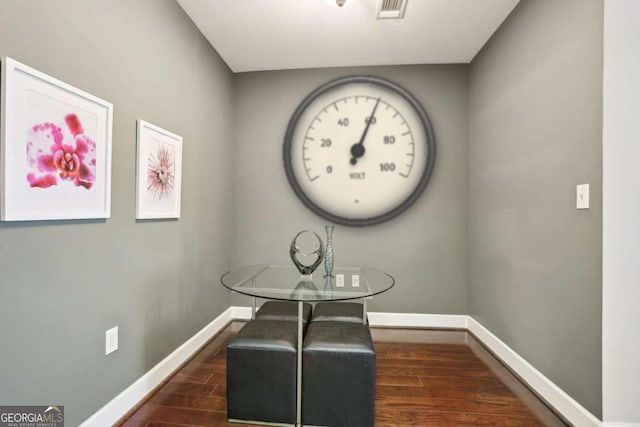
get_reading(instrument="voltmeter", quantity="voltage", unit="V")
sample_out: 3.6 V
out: 60 V
